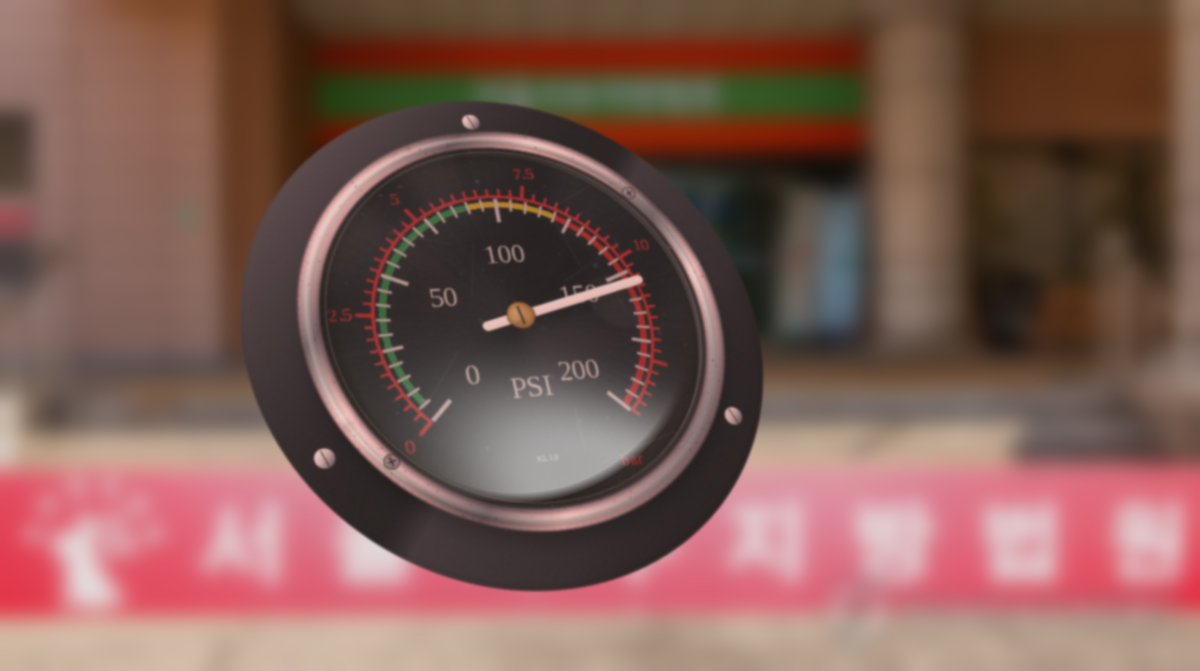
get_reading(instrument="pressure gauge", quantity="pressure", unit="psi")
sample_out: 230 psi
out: 155 psi
